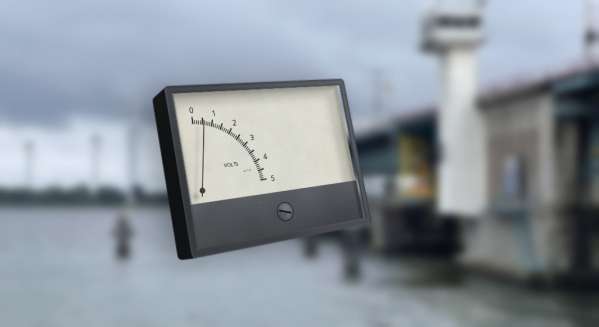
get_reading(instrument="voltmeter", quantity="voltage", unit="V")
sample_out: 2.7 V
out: 0.5 V
